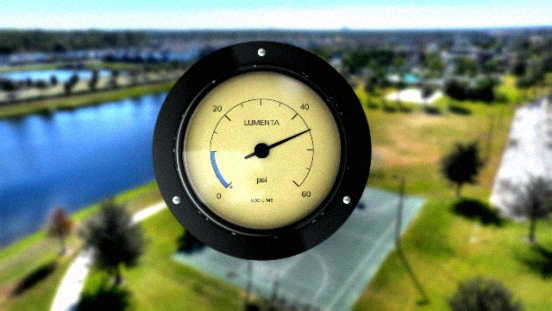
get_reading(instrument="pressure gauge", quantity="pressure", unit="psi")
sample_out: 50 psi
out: 45 psi
